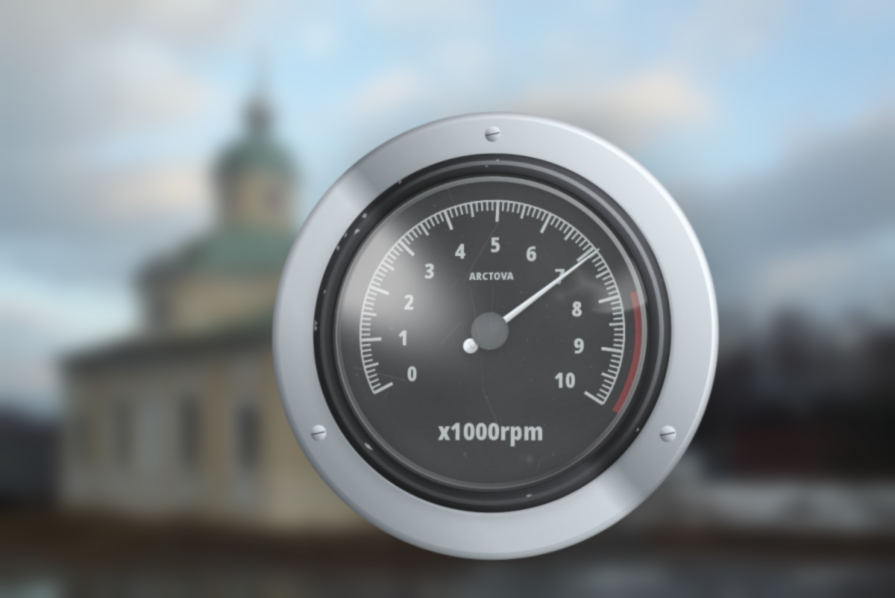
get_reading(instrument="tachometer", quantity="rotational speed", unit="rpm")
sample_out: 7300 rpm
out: 7100 rpm
